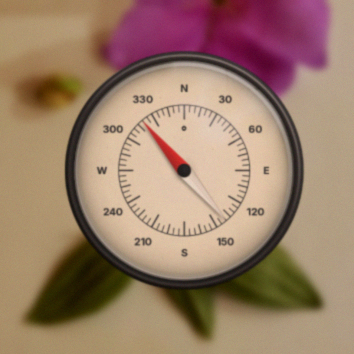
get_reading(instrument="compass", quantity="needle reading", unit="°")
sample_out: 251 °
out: 320 °
